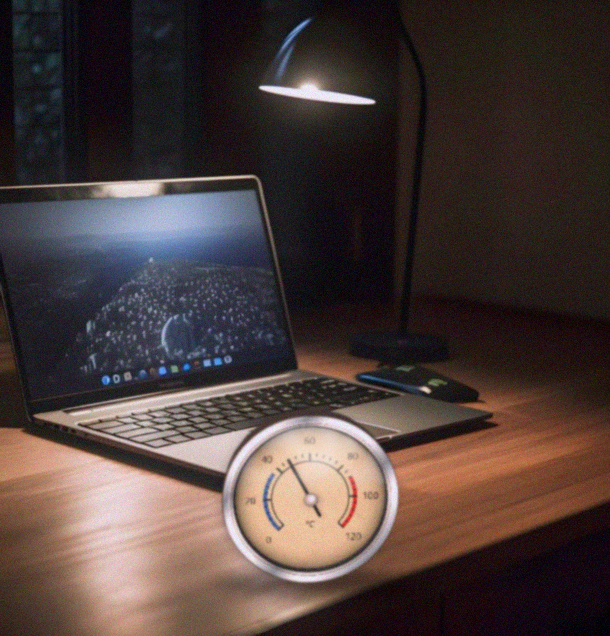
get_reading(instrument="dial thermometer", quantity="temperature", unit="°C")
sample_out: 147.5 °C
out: 48 °C
